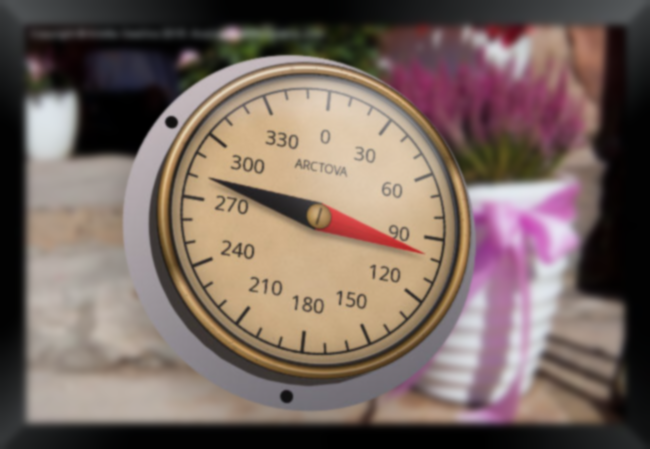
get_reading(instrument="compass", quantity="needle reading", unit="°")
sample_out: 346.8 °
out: 100 °
